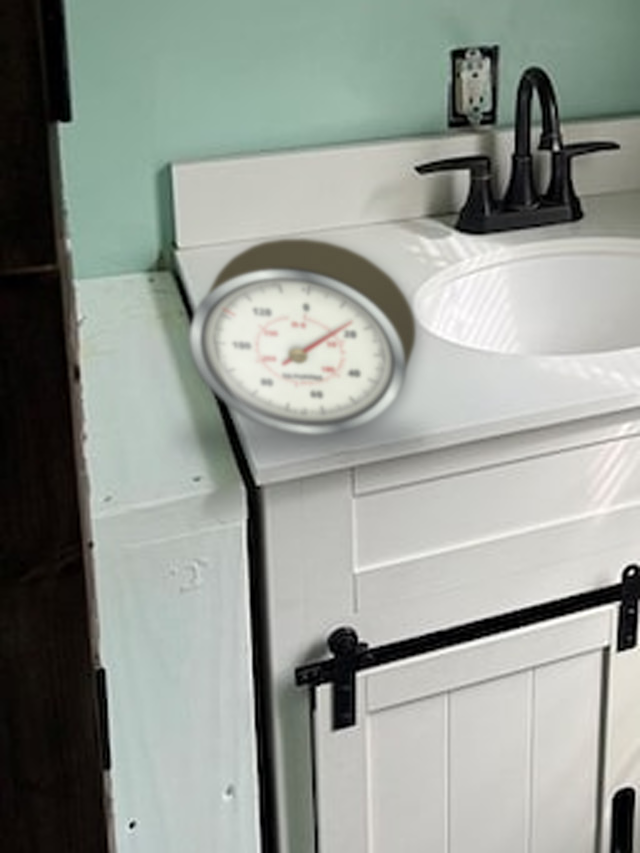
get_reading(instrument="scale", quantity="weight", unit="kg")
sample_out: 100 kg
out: 15 kg
